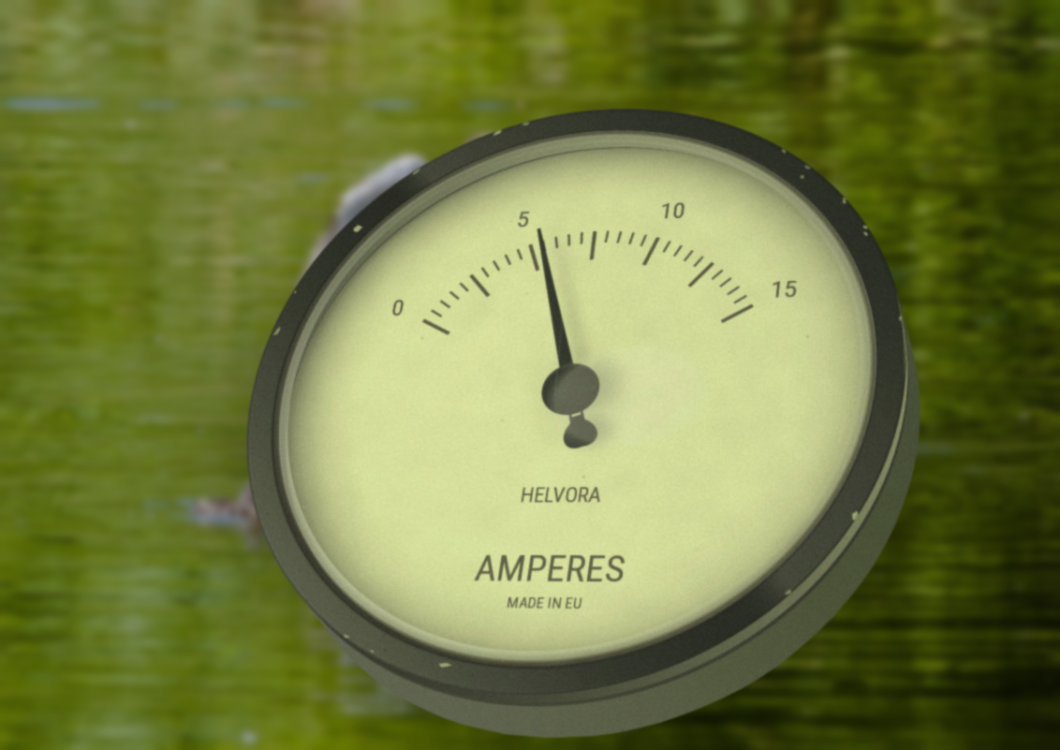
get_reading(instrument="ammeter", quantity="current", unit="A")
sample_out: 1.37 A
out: 5.5 A
